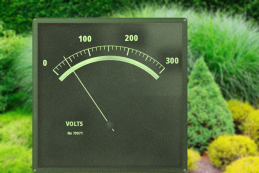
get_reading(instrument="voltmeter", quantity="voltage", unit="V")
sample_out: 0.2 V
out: 40 V
